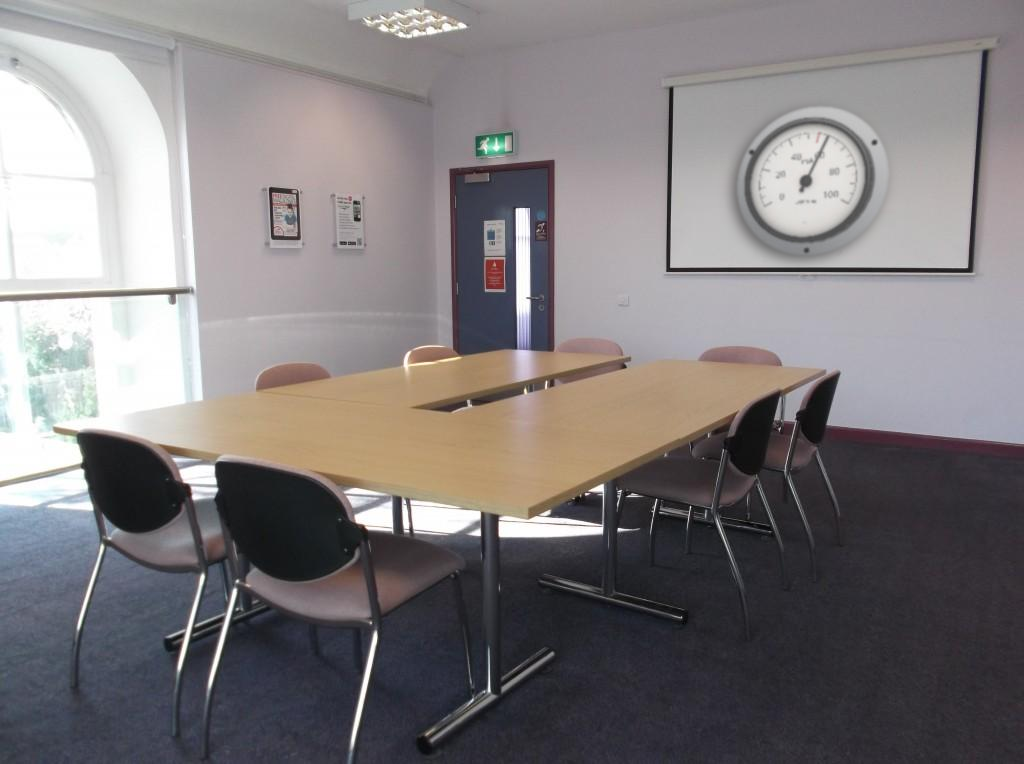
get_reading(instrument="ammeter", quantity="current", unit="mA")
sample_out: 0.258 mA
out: 60 mA
